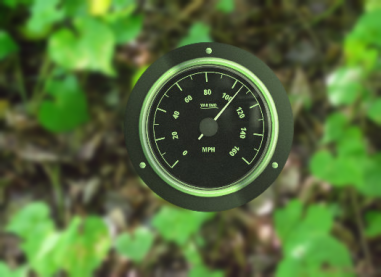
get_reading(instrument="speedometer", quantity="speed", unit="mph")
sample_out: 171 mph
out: 105 mph
